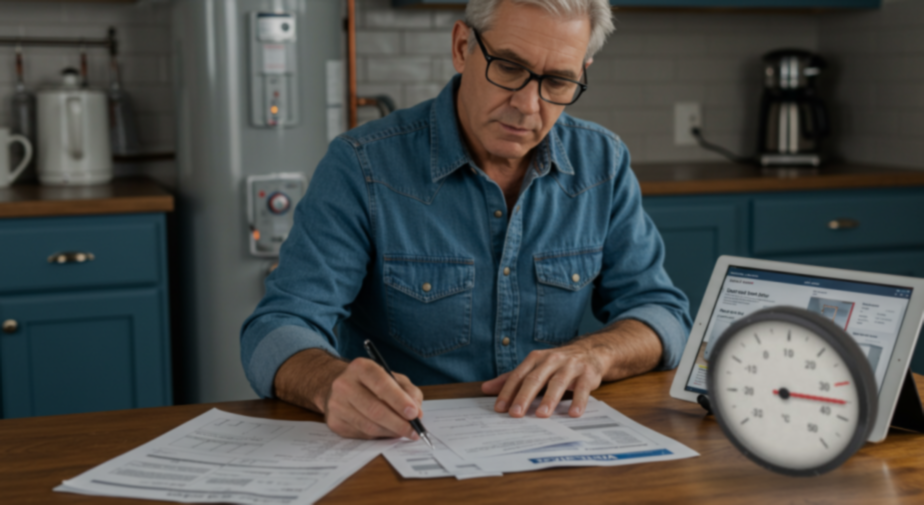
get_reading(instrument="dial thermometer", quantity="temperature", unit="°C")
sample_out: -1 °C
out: 35 °C
